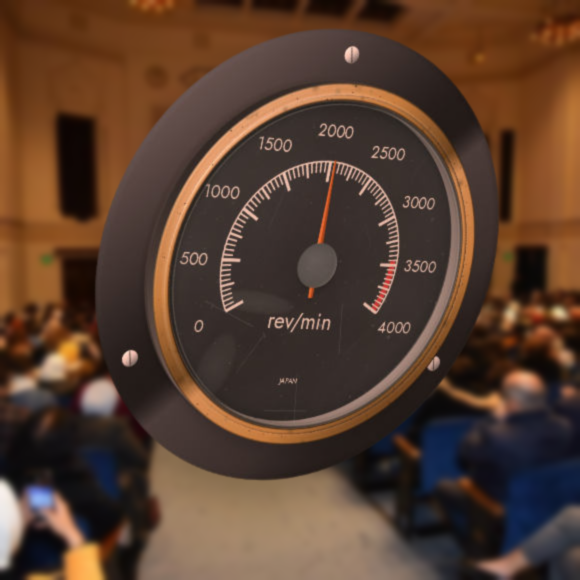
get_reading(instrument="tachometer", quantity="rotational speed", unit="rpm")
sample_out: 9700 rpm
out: 2000 rpm
